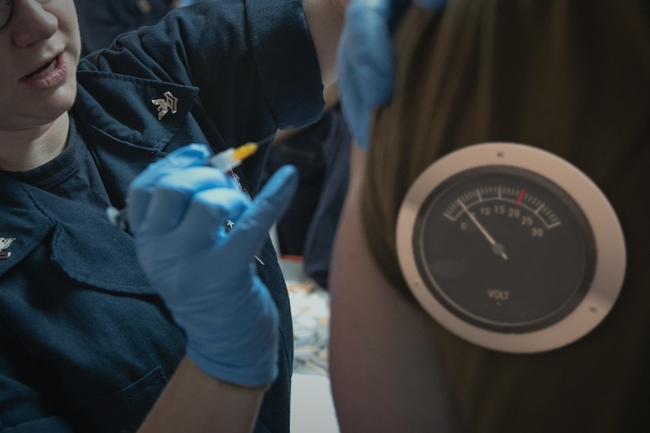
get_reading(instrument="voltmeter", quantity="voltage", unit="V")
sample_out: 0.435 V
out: 5 V
